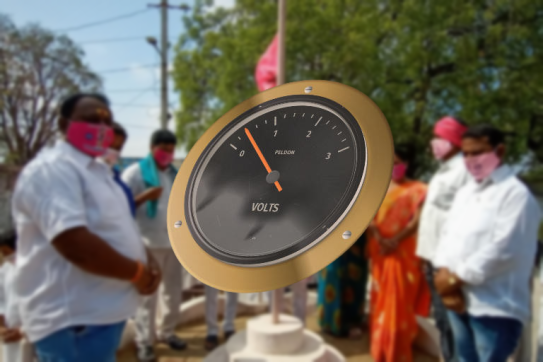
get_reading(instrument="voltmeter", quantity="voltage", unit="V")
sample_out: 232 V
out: 0.4 V
